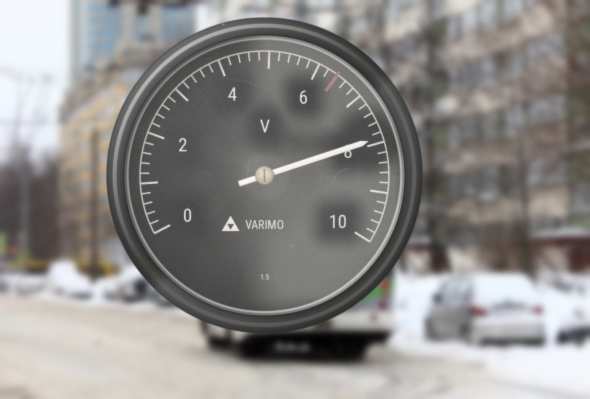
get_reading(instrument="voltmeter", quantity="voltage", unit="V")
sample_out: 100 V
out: 7.9 V
